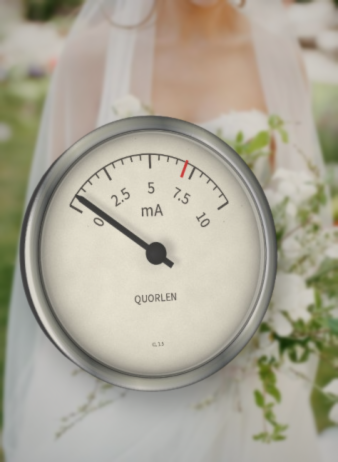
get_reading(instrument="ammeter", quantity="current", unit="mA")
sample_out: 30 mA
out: 0.5 mA
